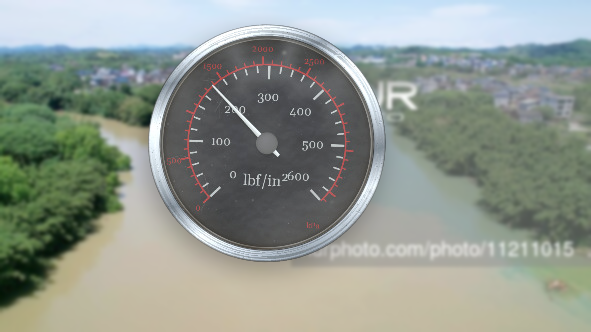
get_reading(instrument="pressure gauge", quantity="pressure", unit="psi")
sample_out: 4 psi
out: 200 psi
